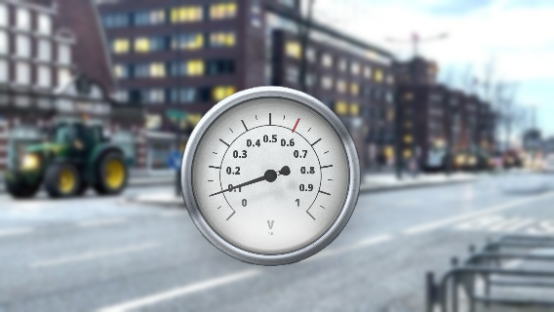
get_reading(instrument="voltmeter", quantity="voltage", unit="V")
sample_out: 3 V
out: 0.1 V
